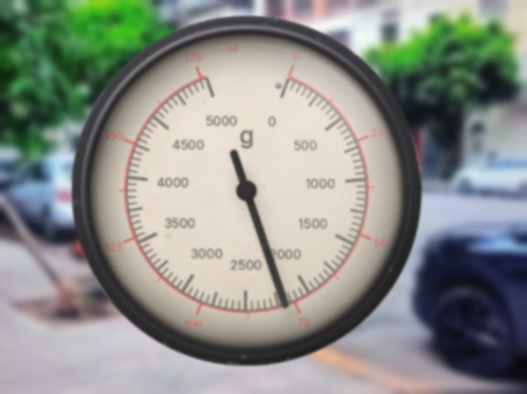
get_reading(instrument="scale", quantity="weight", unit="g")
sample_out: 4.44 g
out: 2200 g
